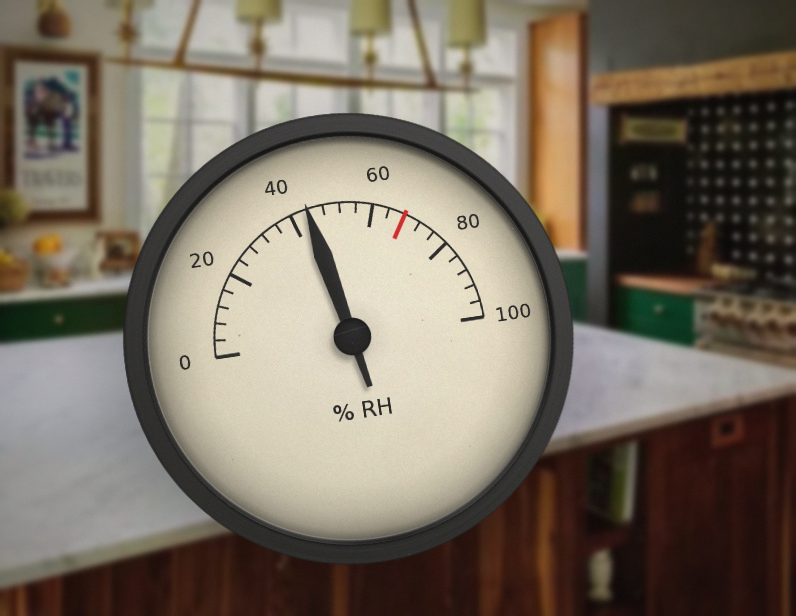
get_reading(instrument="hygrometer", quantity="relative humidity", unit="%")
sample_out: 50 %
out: 44 %
